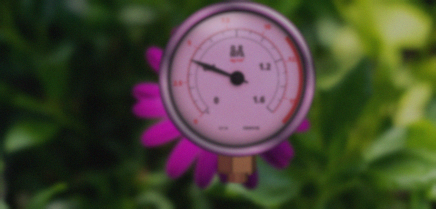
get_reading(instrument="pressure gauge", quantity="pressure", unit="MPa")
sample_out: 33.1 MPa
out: 0.4 MPa
